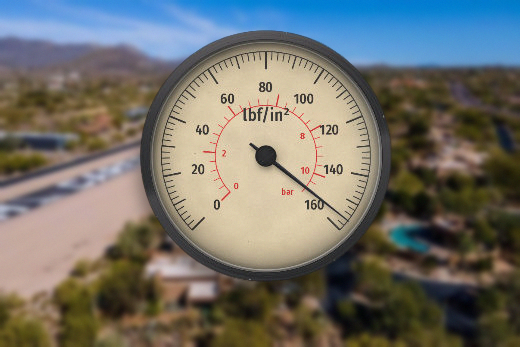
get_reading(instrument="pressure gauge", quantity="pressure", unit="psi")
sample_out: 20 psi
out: 156 psi
